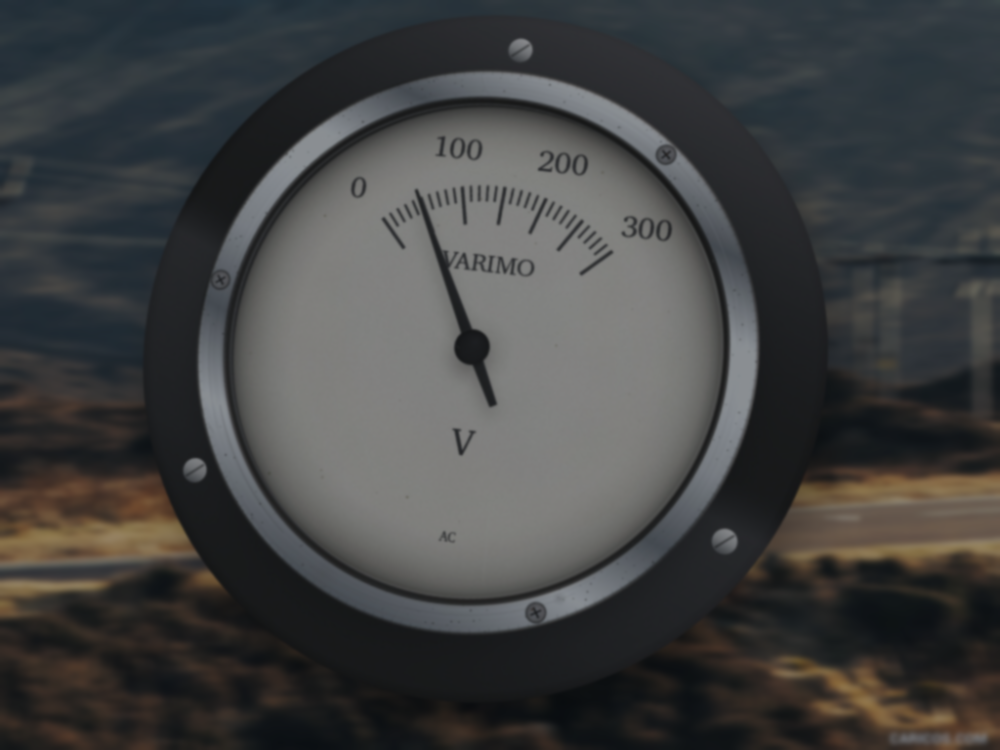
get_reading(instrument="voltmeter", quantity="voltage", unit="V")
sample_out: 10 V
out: 50 V
